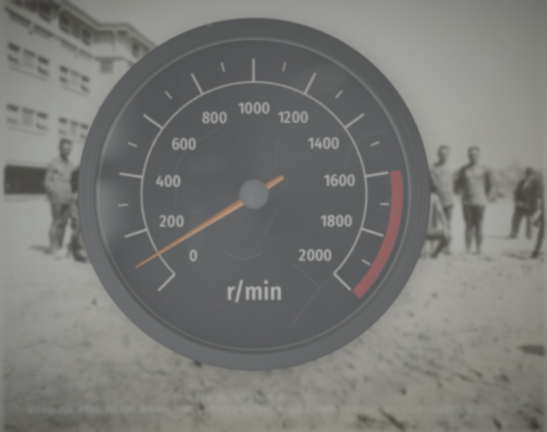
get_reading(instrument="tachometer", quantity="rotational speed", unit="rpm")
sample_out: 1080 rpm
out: 100 rpm
